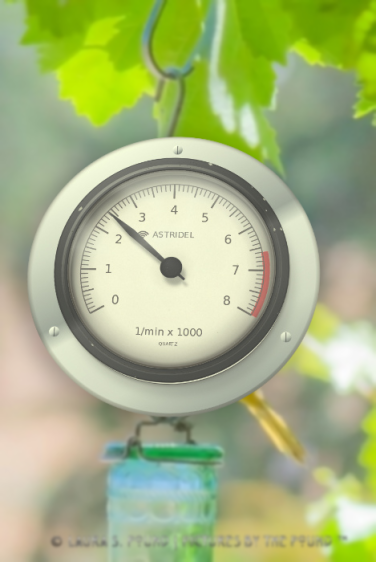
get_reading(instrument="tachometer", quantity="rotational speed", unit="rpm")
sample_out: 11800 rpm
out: 2400 rpm
